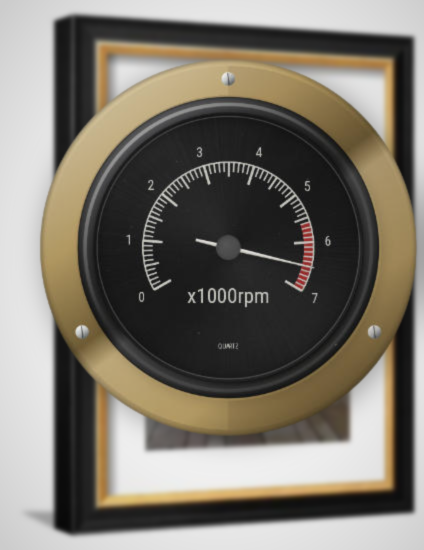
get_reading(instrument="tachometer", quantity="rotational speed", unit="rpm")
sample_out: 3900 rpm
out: 6500 rpm
